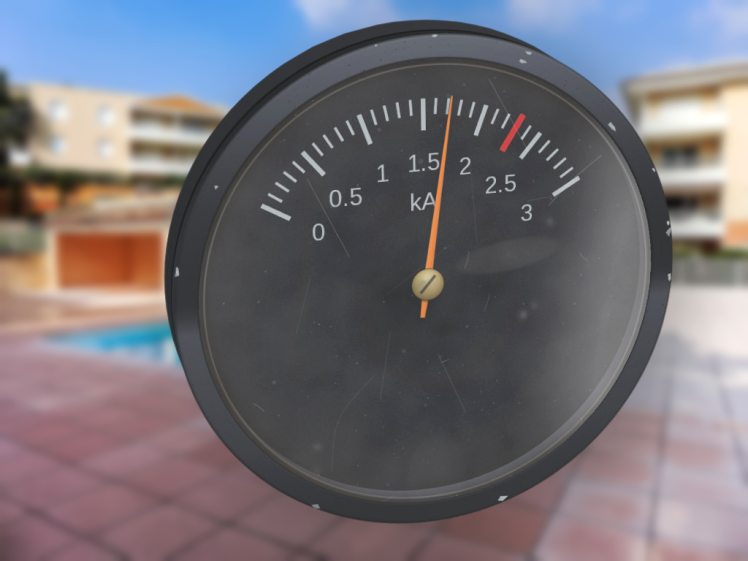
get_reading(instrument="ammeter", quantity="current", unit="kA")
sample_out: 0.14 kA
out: 1.7 kA
